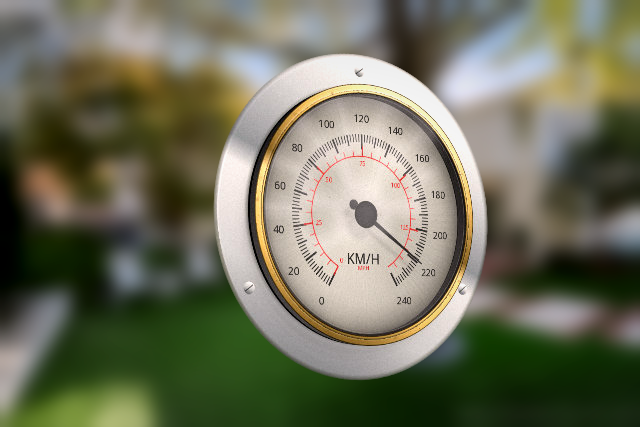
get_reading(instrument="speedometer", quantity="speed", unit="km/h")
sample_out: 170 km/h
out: 220 km/h
